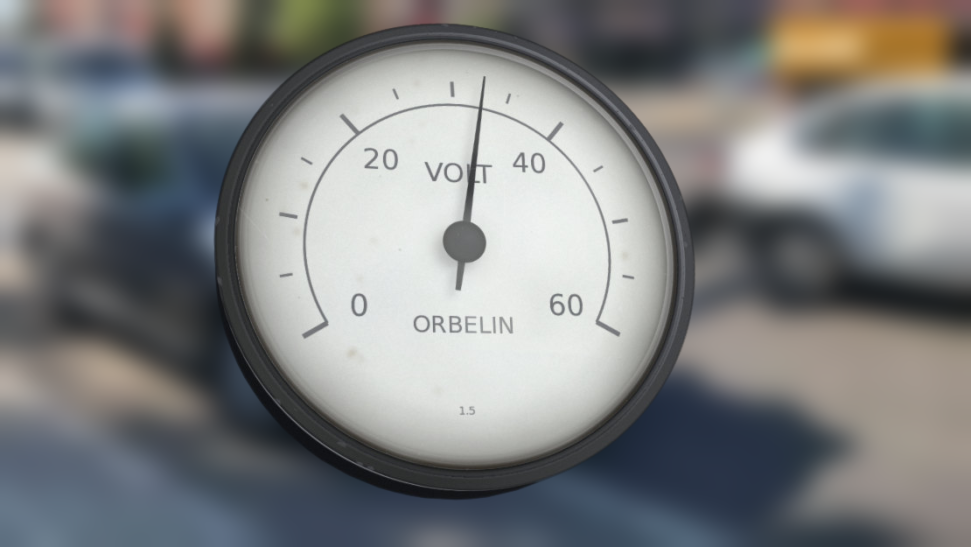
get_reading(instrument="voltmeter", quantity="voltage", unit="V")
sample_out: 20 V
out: 32.5 V
